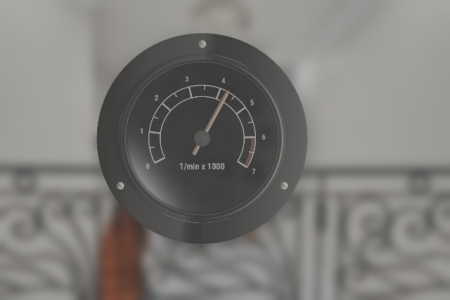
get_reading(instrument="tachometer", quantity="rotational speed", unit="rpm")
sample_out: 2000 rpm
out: 4250 rpm
